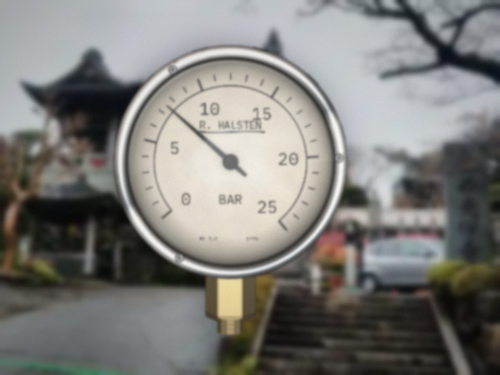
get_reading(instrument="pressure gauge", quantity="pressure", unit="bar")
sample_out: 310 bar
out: 7.5 bar
